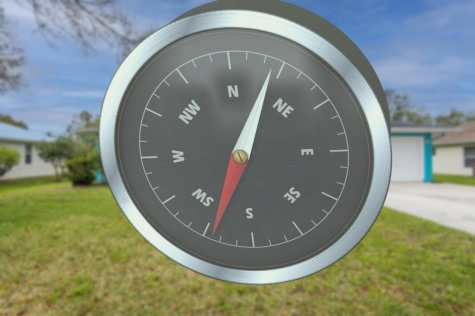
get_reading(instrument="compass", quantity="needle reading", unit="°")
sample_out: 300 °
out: 205 °
